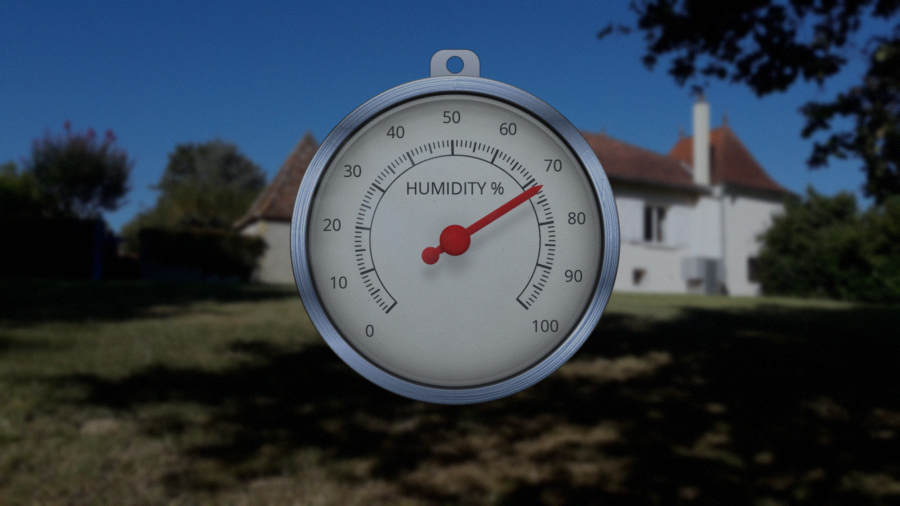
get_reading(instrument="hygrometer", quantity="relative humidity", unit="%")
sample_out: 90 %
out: 72 %
